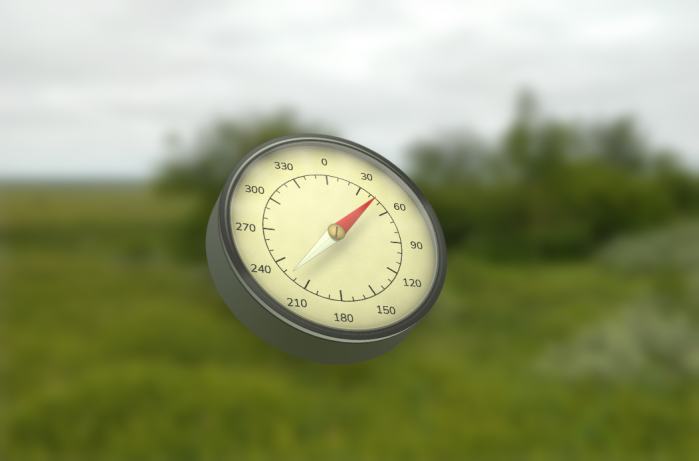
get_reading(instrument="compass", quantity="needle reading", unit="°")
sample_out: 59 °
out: 45 °
